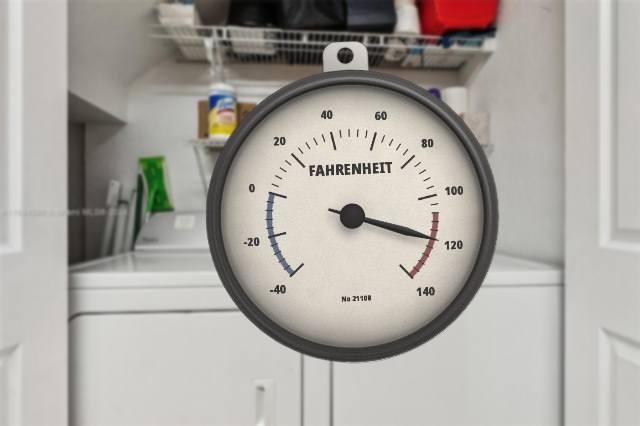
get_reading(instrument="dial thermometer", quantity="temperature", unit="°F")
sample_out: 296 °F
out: 120 °F
